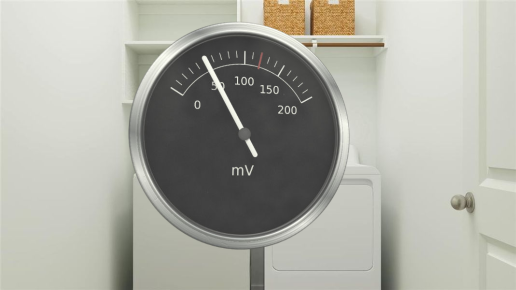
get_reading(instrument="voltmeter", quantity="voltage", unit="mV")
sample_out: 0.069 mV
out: 50 mV
